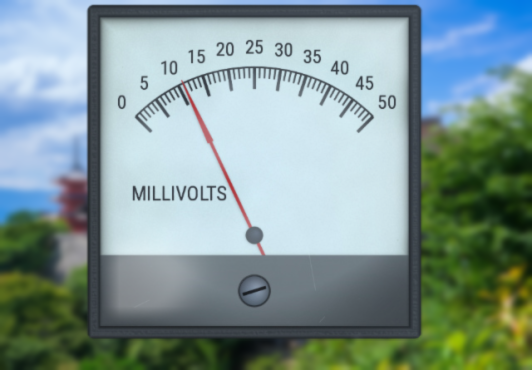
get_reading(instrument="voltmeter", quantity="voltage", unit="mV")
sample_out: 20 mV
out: 11 mV
